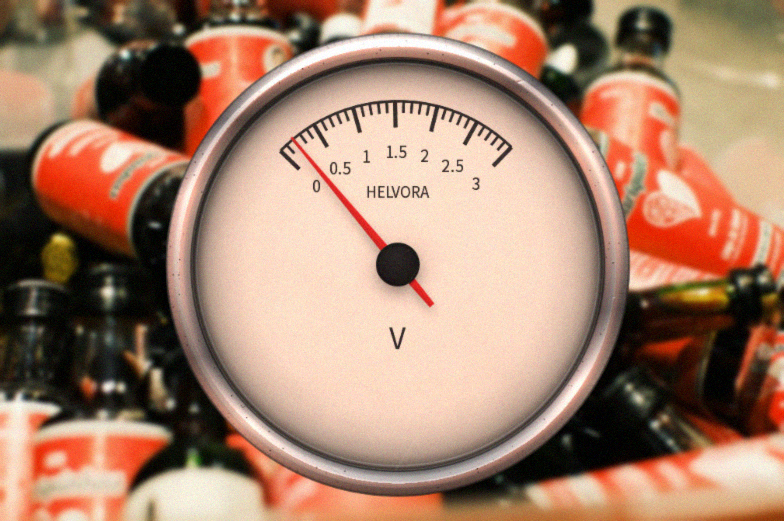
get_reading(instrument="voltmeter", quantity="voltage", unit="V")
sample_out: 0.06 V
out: 0.2 V
